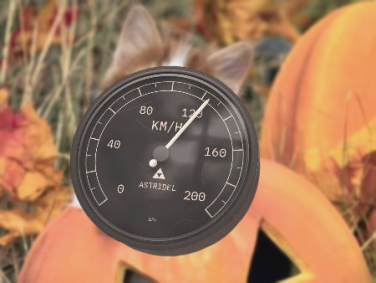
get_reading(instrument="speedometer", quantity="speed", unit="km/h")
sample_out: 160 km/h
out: 125 km/h
